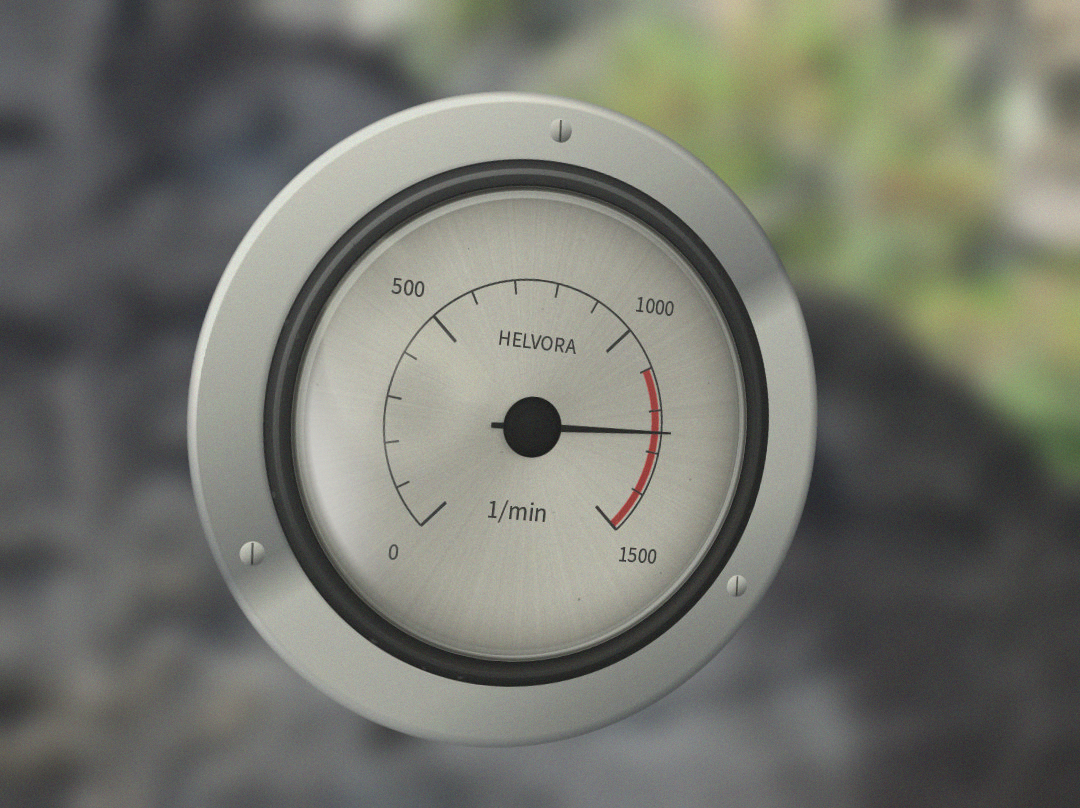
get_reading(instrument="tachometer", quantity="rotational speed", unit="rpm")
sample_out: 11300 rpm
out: 1250 rpm
